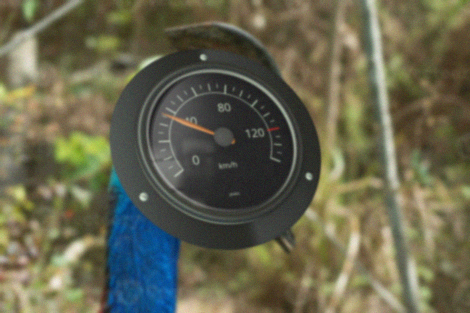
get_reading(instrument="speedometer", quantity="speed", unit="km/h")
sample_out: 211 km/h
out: 35 km/h
